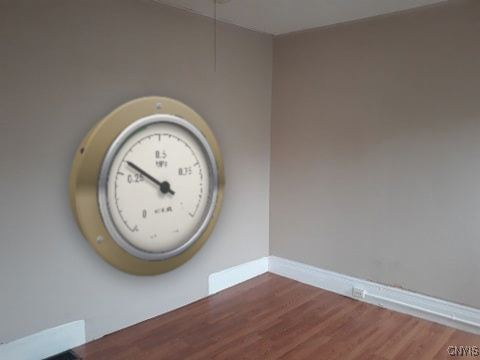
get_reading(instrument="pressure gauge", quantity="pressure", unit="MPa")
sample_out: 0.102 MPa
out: 0.3 MPa
